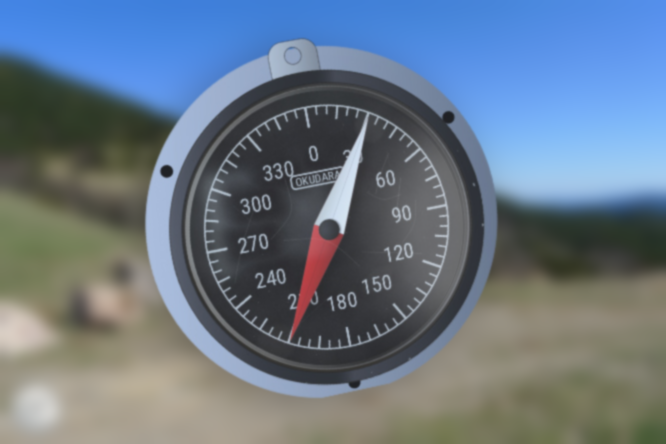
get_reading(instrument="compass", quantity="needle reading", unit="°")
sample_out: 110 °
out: 210 °
